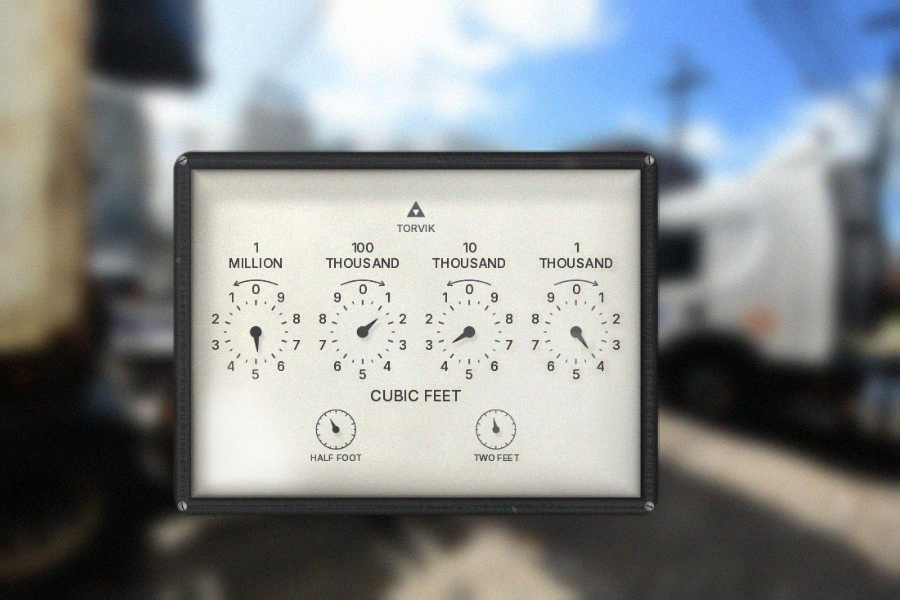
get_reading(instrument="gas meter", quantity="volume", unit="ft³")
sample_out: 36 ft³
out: 513400 ft³
